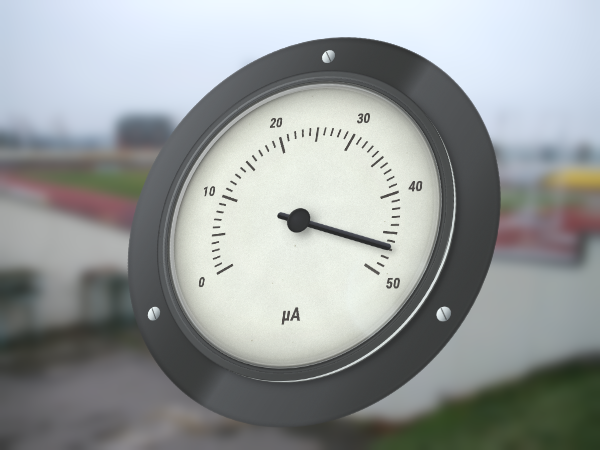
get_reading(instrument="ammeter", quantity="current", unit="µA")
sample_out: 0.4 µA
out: 47 µA
